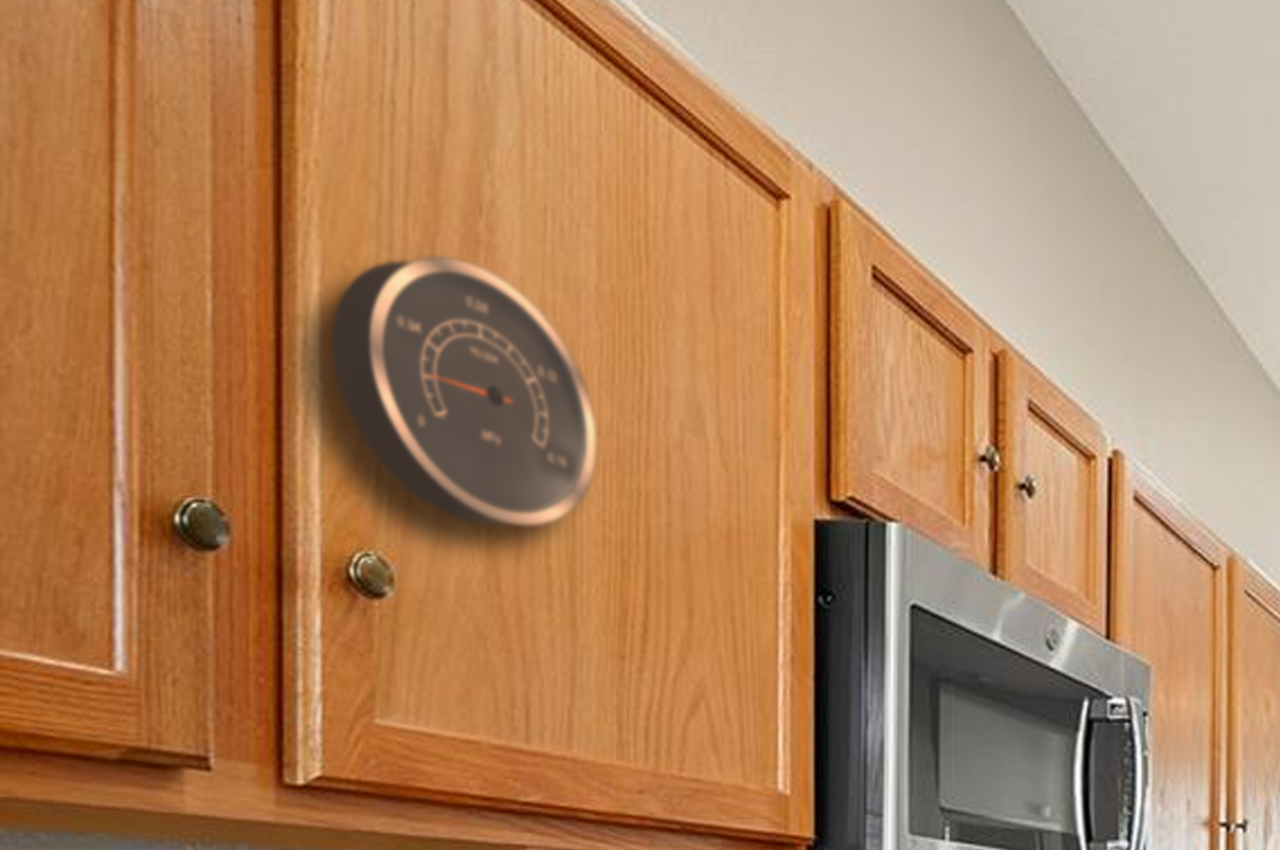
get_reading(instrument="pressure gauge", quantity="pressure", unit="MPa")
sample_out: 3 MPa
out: 0.02 MPa
